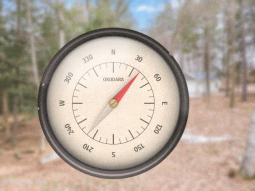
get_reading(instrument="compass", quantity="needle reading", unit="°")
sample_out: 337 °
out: 40 °
